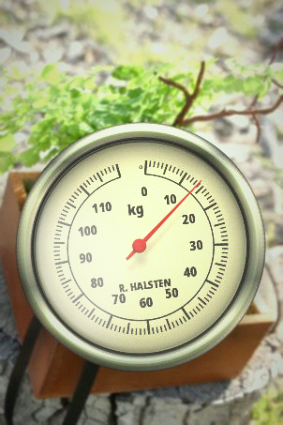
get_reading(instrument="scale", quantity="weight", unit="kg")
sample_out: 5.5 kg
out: 14 kg
